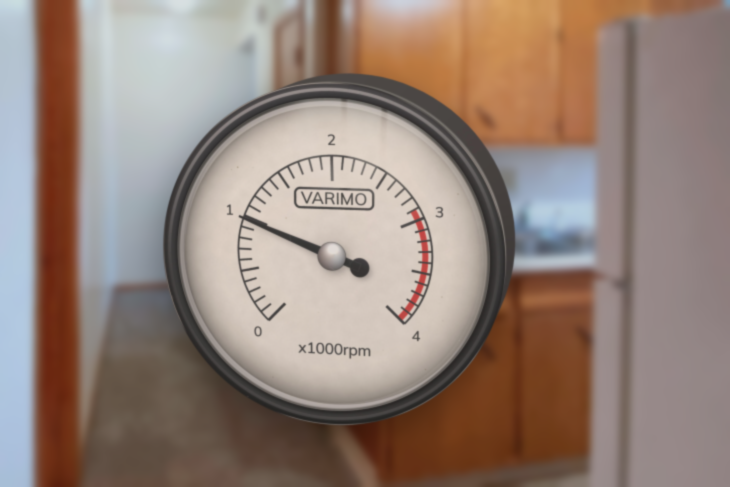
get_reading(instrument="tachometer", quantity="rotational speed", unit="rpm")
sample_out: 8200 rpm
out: 1000 rpm
